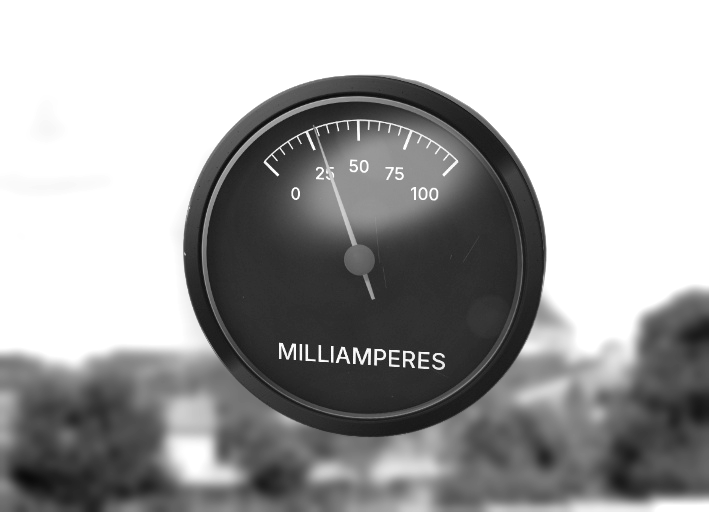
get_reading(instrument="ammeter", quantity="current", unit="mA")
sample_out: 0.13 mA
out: 30 mA
